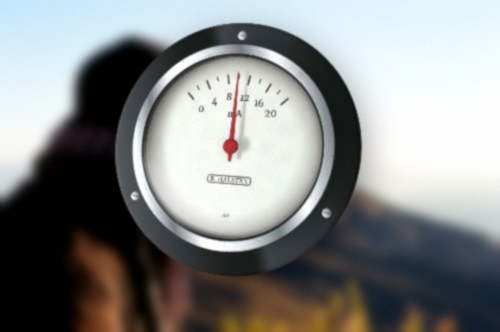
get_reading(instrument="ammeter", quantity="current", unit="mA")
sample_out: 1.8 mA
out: 10 mA
